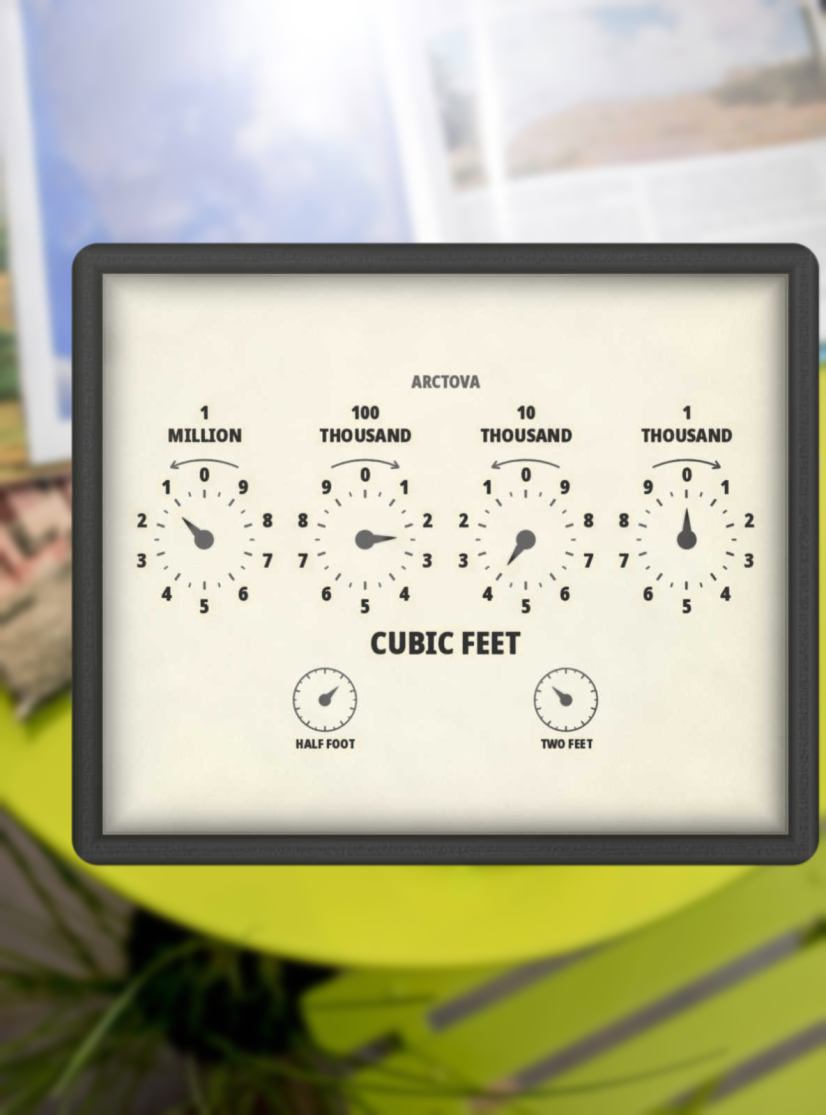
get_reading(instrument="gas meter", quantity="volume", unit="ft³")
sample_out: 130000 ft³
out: 124000 ft³
